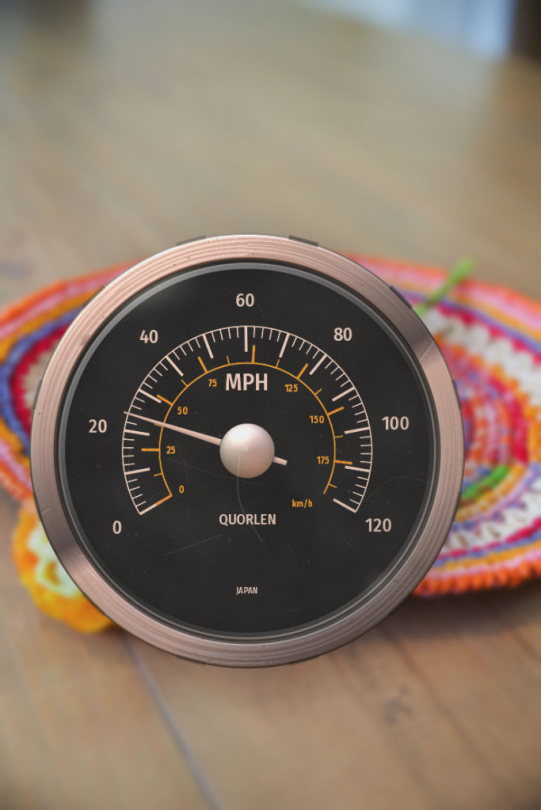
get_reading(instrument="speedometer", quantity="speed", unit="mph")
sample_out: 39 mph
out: 24 mph
